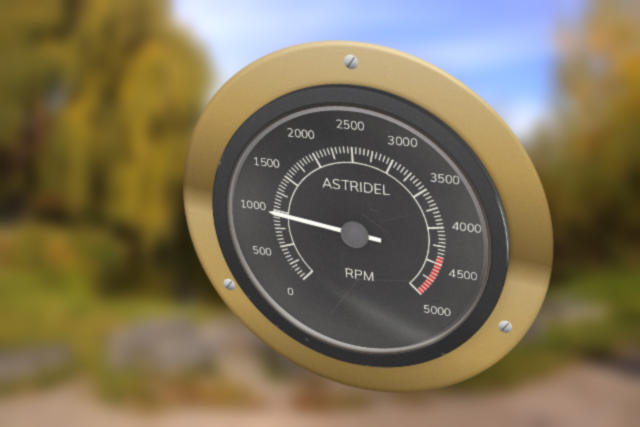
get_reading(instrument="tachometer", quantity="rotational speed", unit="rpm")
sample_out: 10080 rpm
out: 1000 rpm
